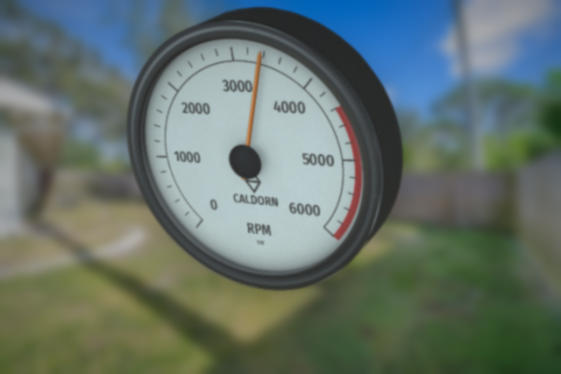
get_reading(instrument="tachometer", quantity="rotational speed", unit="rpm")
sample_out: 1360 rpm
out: 3400 rpm
